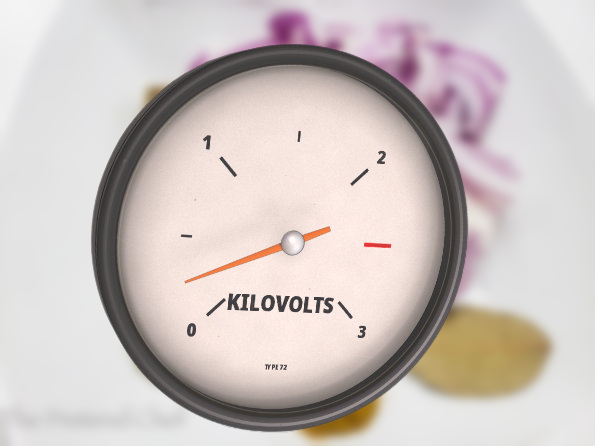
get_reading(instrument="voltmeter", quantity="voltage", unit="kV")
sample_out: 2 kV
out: 0.25 kV
